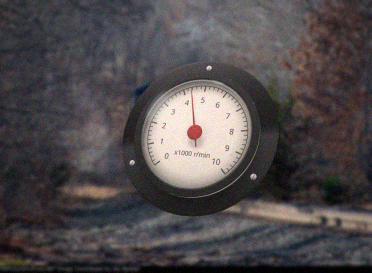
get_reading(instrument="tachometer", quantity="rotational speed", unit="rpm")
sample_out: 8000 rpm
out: 4400 rpm
